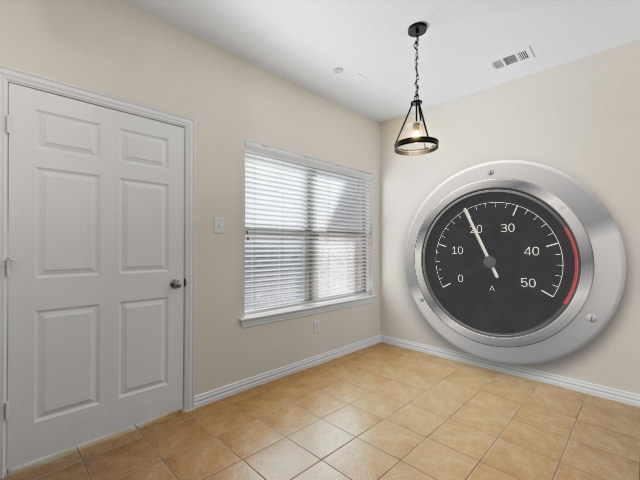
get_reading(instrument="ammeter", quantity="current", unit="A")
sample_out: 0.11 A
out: 20 A
